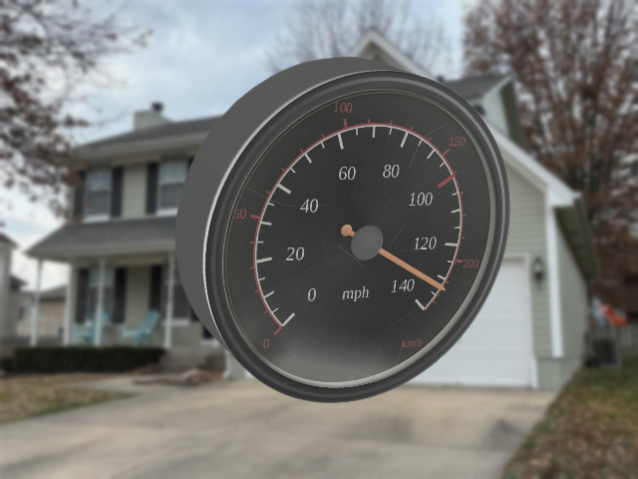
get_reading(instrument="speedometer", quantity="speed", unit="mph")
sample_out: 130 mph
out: 132.5 mph
